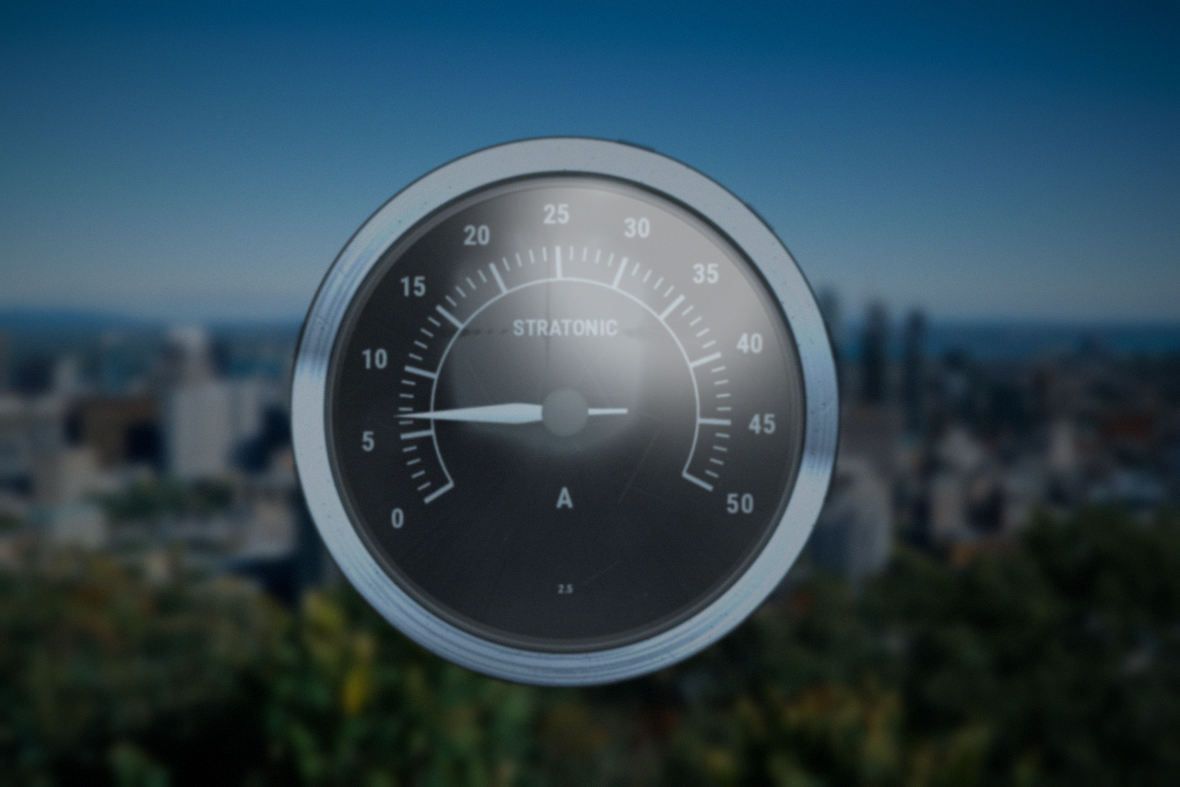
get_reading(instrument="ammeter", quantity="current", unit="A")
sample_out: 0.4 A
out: 6.5 A
